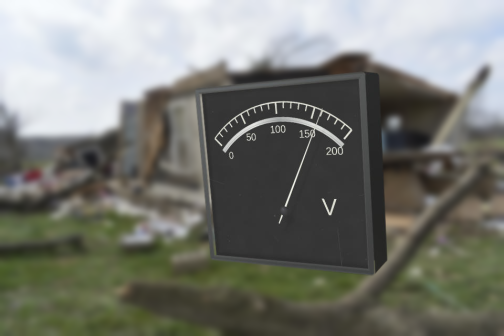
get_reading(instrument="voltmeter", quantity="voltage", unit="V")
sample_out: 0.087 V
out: 160 V
